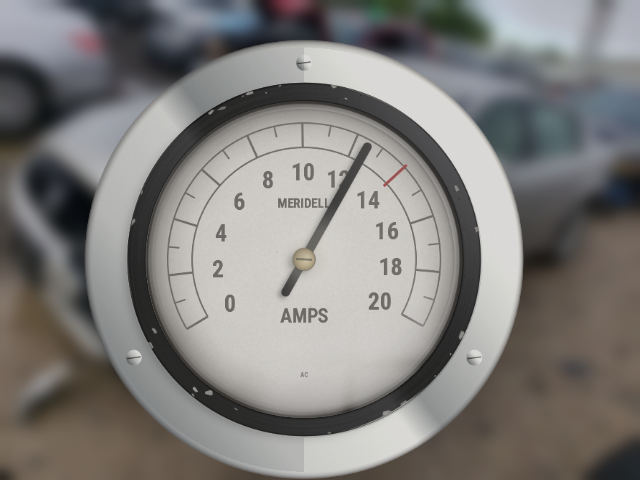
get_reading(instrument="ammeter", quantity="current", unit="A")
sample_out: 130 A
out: 12.5 A
